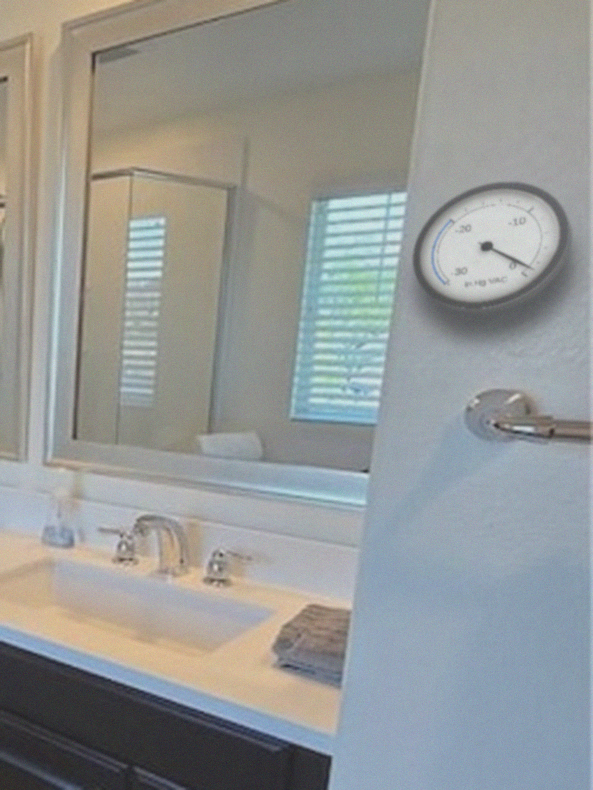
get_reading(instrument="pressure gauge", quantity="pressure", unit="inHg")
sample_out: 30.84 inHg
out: -1 inHg
